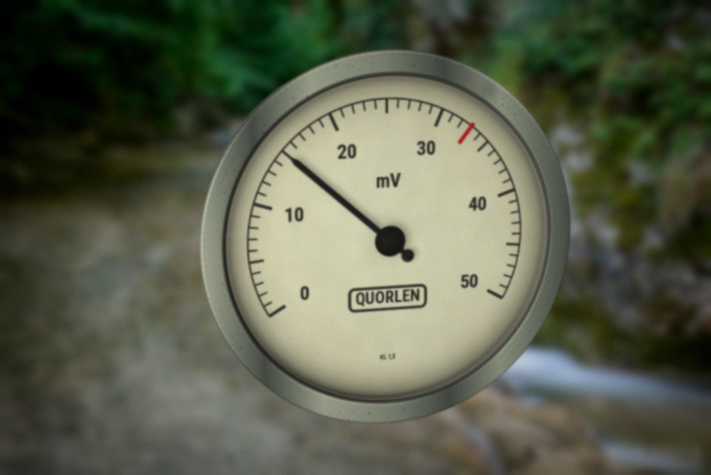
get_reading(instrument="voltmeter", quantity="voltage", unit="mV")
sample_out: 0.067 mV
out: 15 mV
